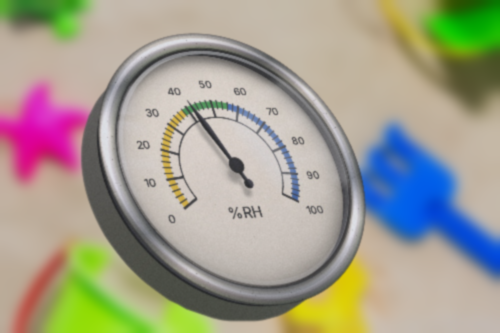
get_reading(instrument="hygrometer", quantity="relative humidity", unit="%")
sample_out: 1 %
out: 40 %
